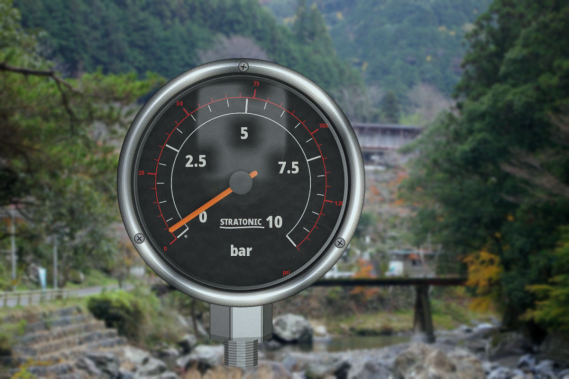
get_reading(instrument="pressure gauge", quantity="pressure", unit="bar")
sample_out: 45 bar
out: 0.25 bar
